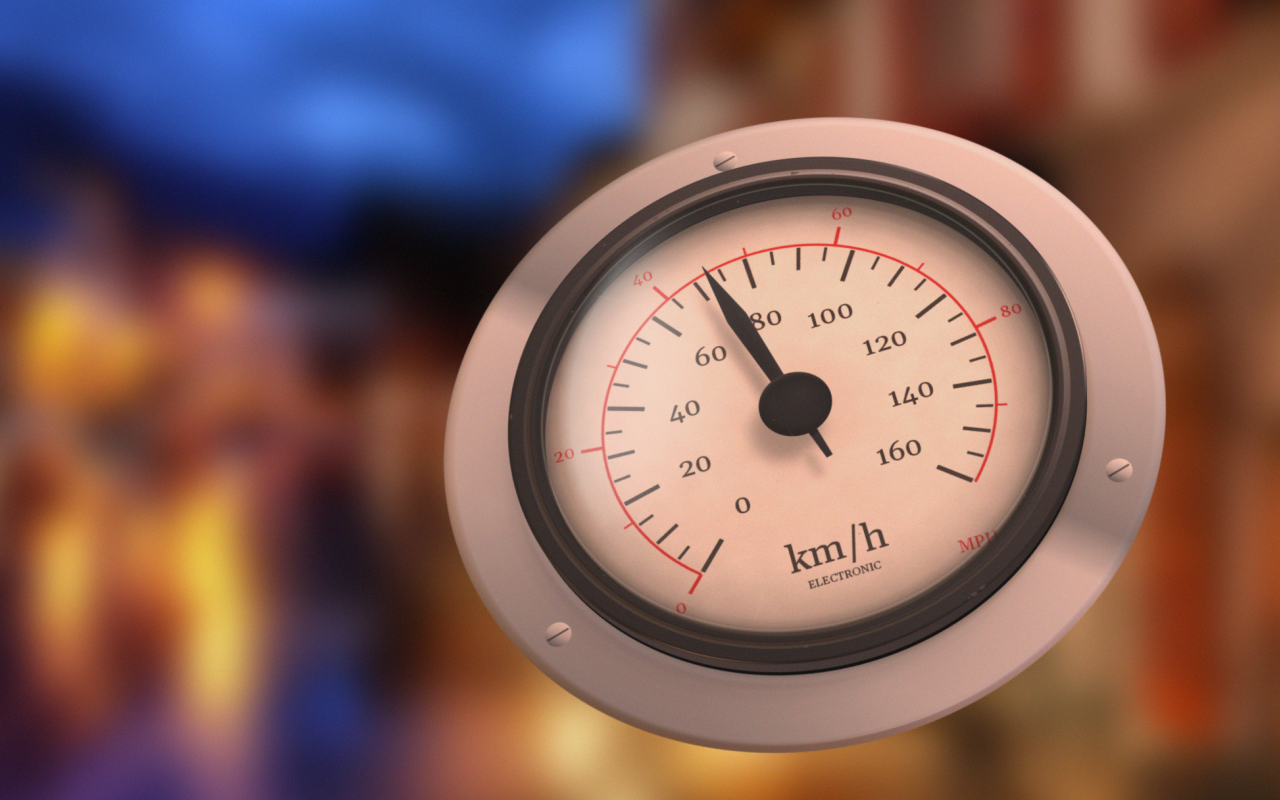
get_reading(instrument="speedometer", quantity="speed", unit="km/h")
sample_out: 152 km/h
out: 72.5 km/h
